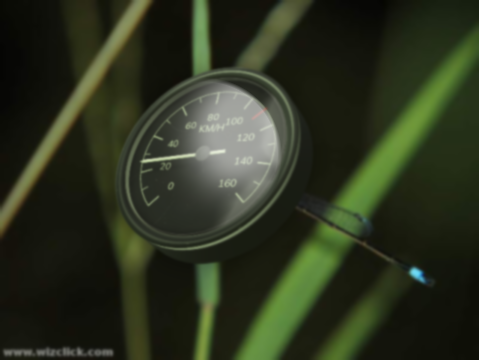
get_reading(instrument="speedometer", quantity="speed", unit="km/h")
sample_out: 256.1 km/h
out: 25 km/h
